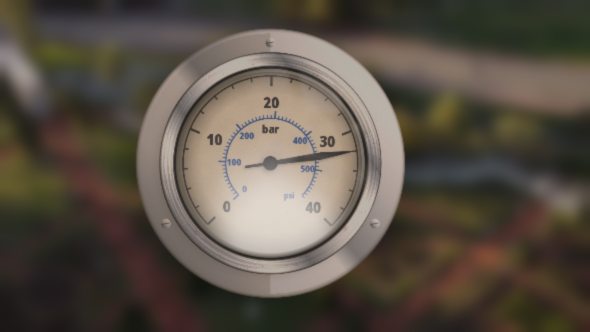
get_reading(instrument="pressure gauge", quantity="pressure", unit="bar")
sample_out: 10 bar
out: 32 bar
